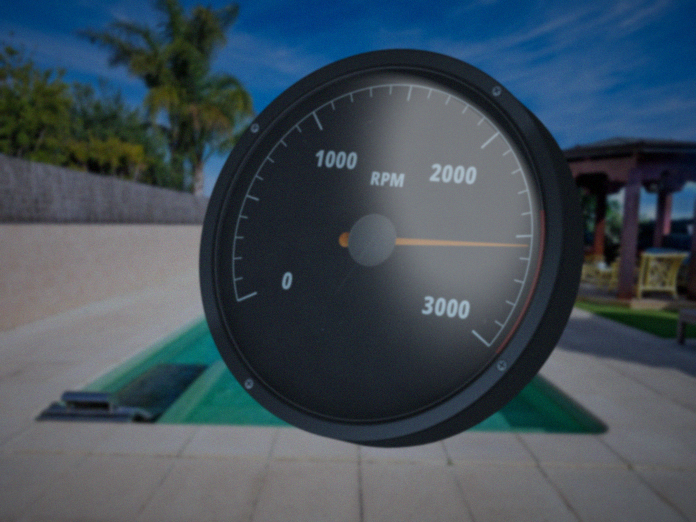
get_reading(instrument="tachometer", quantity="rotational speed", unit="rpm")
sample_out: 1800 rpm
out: 2550 rpm
